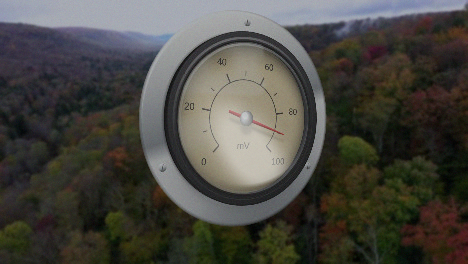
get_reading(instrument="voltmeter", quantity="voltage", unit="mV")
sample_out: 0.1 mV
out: 90 mV
